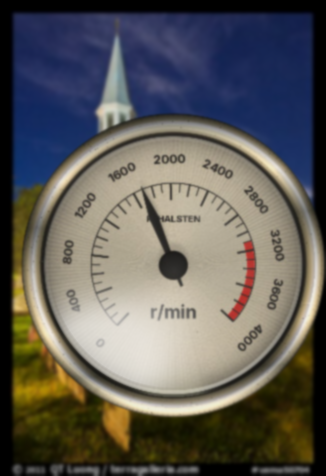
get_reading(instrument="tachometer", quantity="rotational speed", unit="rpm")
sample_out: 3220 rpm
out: 1700 rpm
